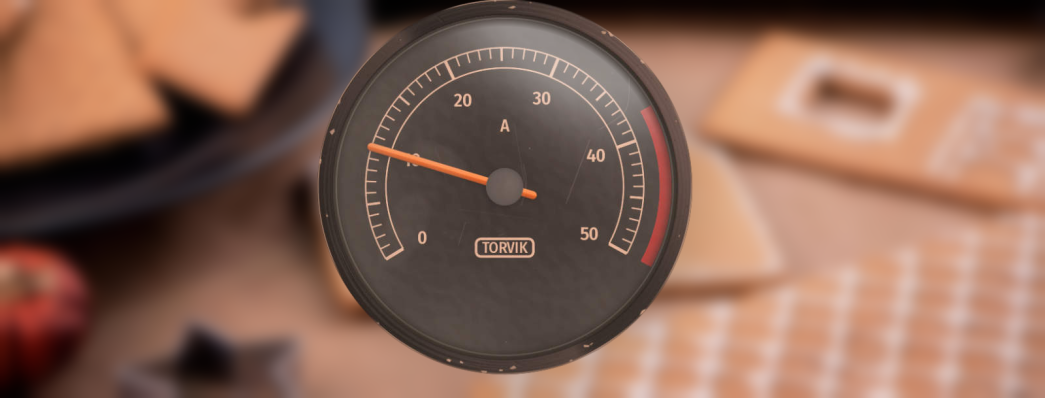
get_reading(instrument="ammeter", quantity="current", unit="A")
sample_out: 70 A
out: 10 A
